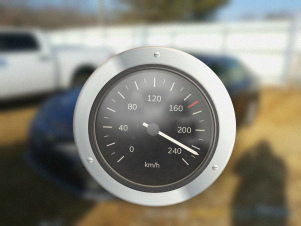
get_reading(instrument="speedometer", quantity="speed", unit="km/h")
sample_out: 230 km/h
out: 225 km/h
